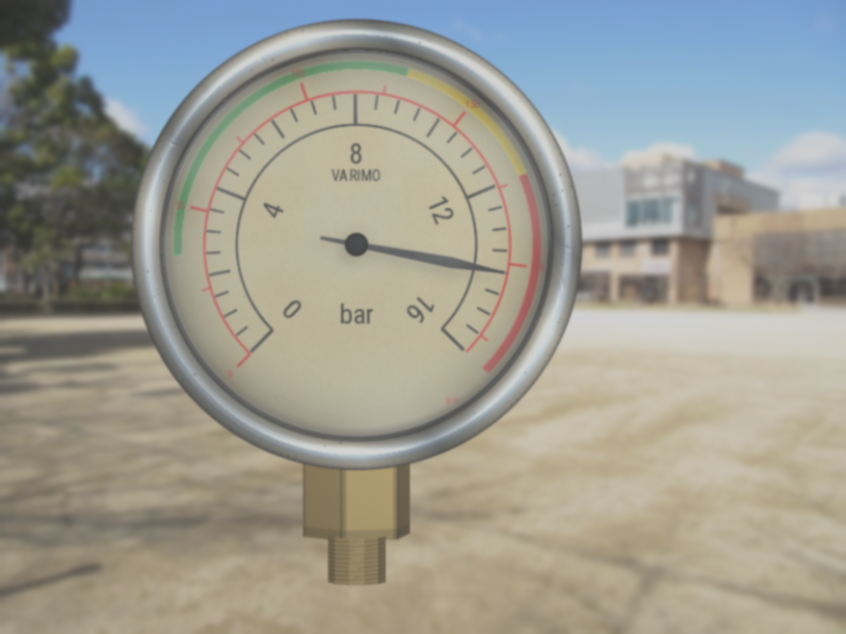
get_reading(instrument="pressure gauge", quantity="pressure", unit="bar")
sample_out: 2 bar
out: 14 bar
